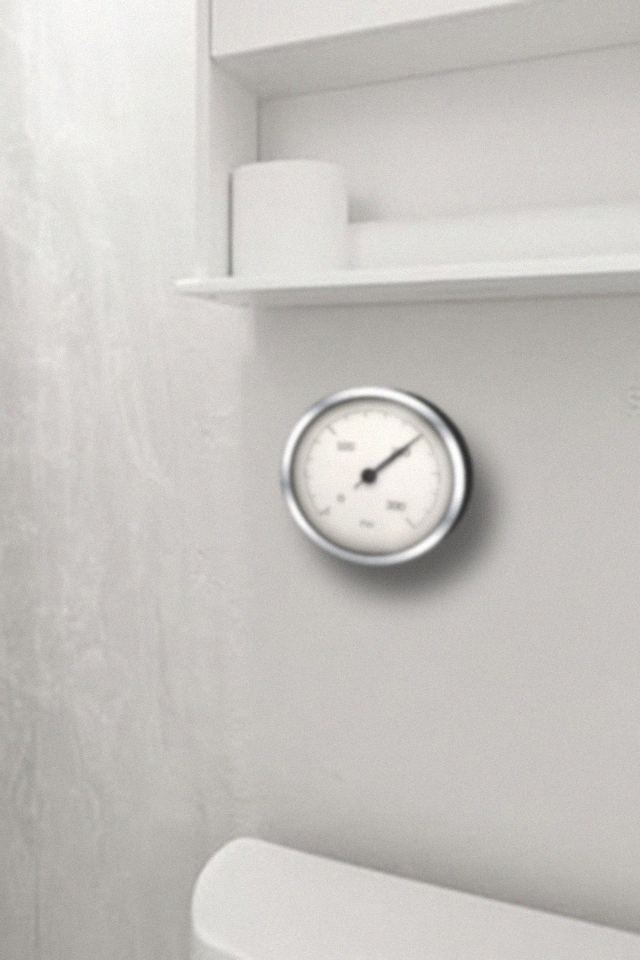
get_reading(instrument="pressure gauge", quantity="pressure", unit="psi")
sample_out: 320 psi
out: 200 psi
